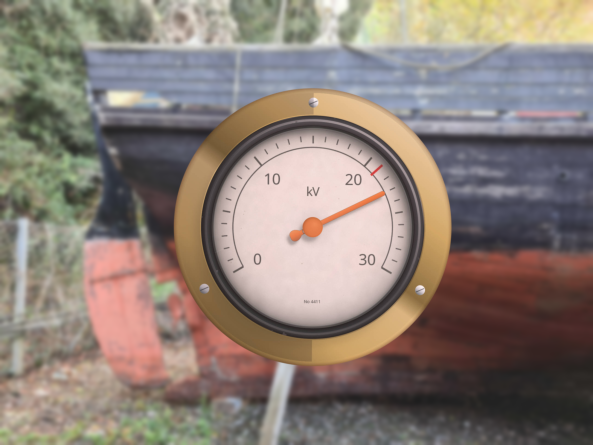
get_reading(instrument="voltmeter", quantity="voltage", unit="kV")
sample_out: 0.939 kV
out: 23 kV
